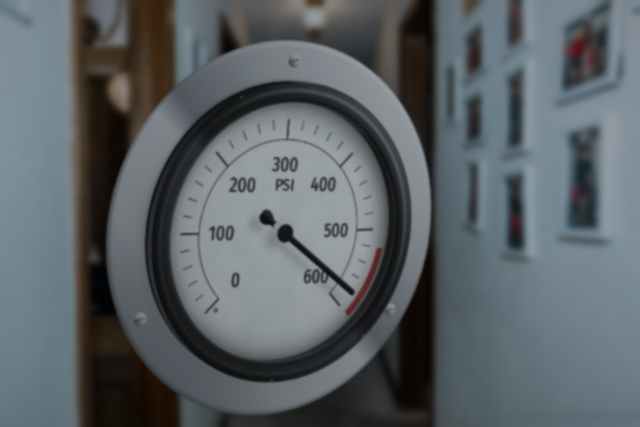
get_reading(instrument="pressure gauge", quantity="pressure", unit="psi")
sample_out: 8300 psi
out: 580 psi
